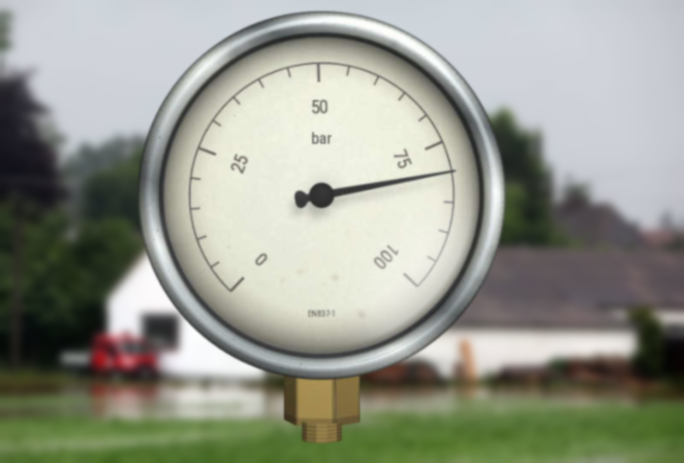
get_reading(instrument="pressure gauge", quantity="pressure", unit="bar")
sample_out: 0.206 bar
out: 80 bar
